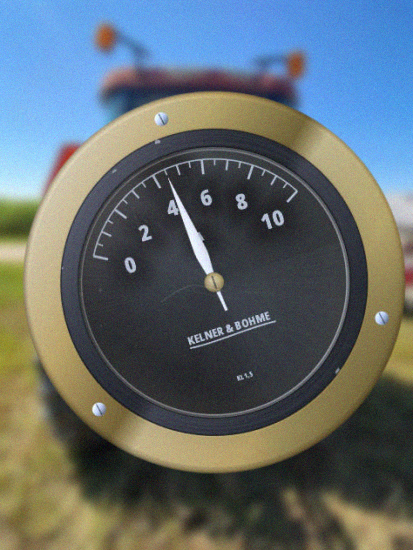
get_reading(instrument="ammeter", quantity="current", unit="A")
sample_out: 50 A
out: 4.5 A
